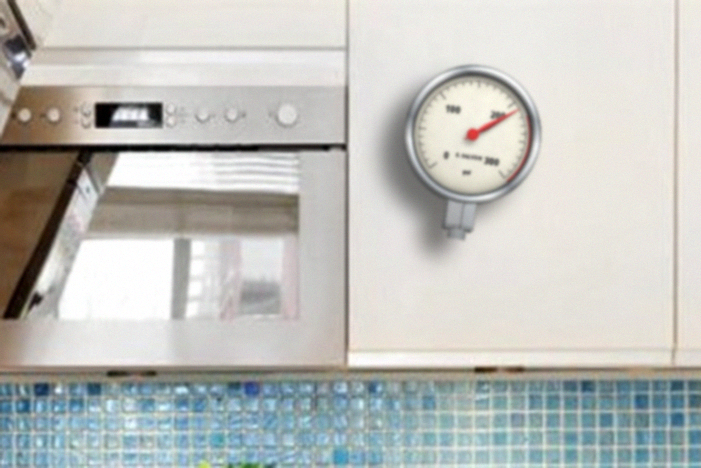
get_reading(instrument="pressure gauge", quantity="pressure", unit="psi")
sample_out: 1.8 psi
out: 210 psi
